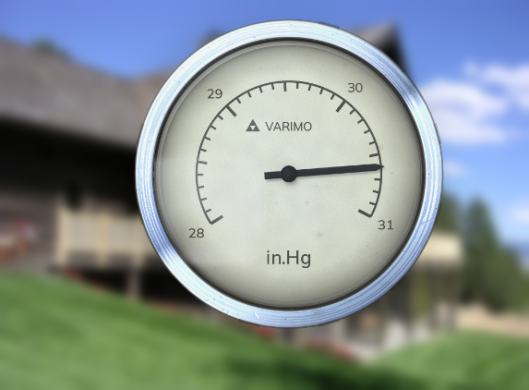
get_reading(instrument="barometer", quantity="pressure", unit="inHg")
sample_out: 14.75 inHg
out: 30.6 inHg
